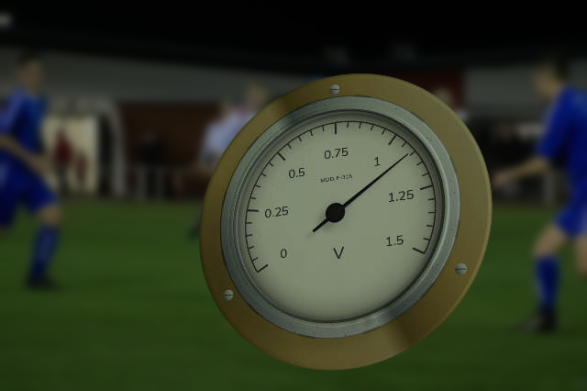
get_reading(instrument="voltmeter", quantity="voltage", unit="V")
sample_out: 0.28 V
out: 1.1 V
